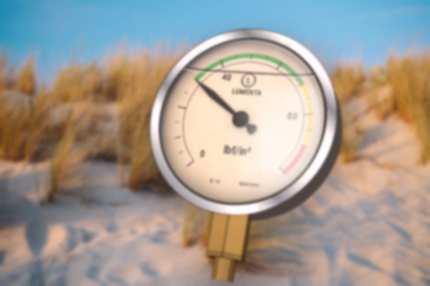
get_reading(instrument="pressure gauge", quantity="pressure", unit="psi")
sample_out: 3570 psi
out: 30 psi
